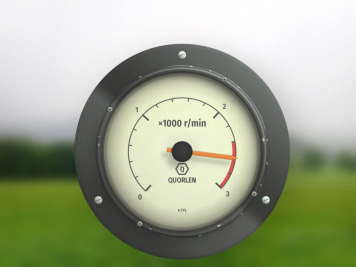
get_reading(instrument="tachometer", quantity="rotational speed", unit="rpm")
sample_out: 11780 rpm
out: 2600 rpm
